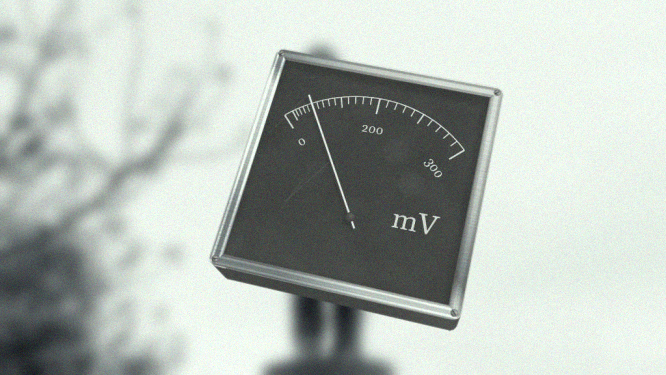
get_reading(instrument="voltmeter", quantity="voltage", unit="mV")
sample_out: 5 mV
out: 100 mV
